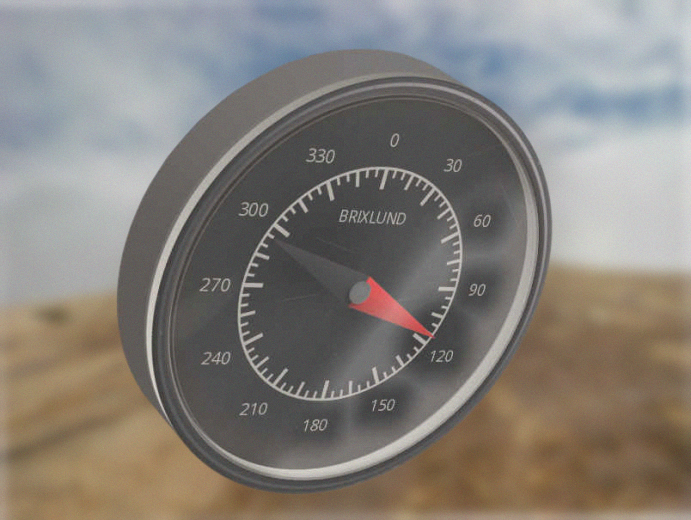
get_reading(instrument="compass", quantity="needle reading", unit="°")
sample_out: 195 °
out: 115 °
